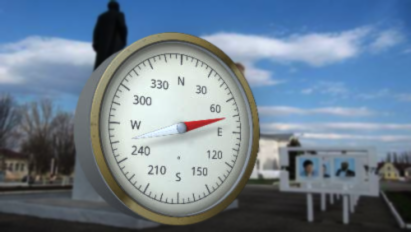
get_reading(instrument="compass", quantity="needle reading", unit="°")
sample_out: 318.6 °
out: 75 °
